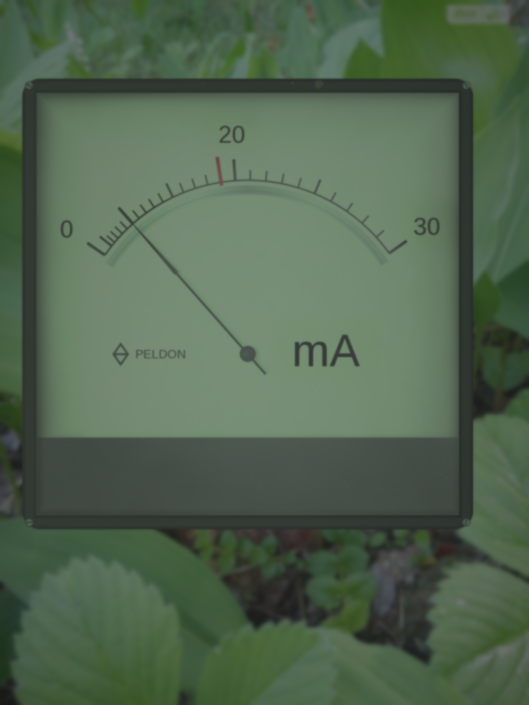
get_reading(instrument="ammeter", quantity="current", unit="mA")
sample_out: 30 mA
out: 10 mA
